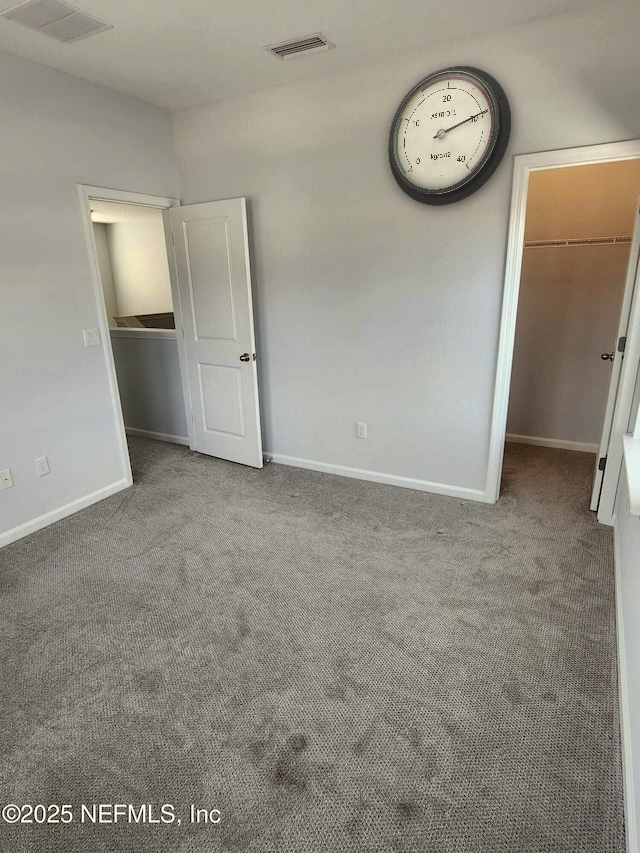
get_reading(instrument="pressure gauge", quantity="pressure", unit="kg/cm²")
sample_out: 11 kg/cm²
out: 30 kg/cm²
